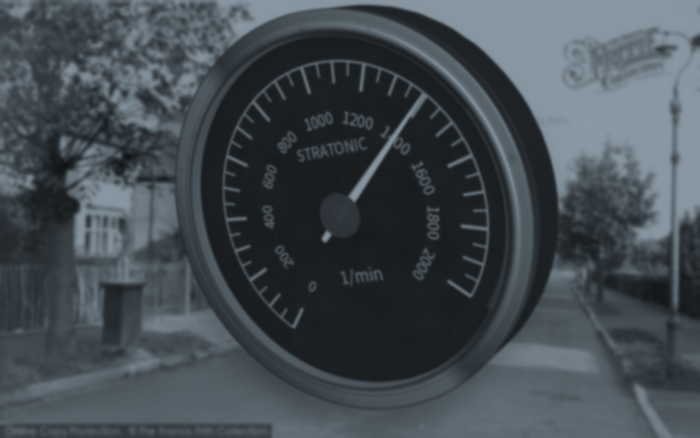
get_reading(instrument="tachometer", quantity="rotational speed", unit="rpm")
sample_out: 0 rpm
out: 1400 rpm
